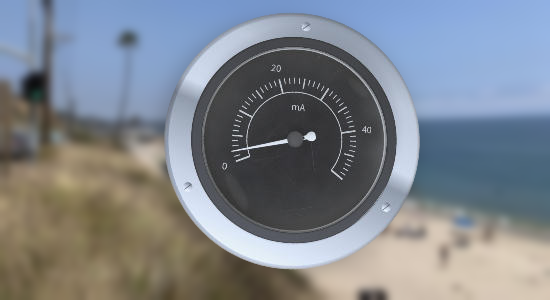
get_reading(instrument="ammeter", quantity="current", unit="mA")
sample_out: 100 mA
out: 2 mA
